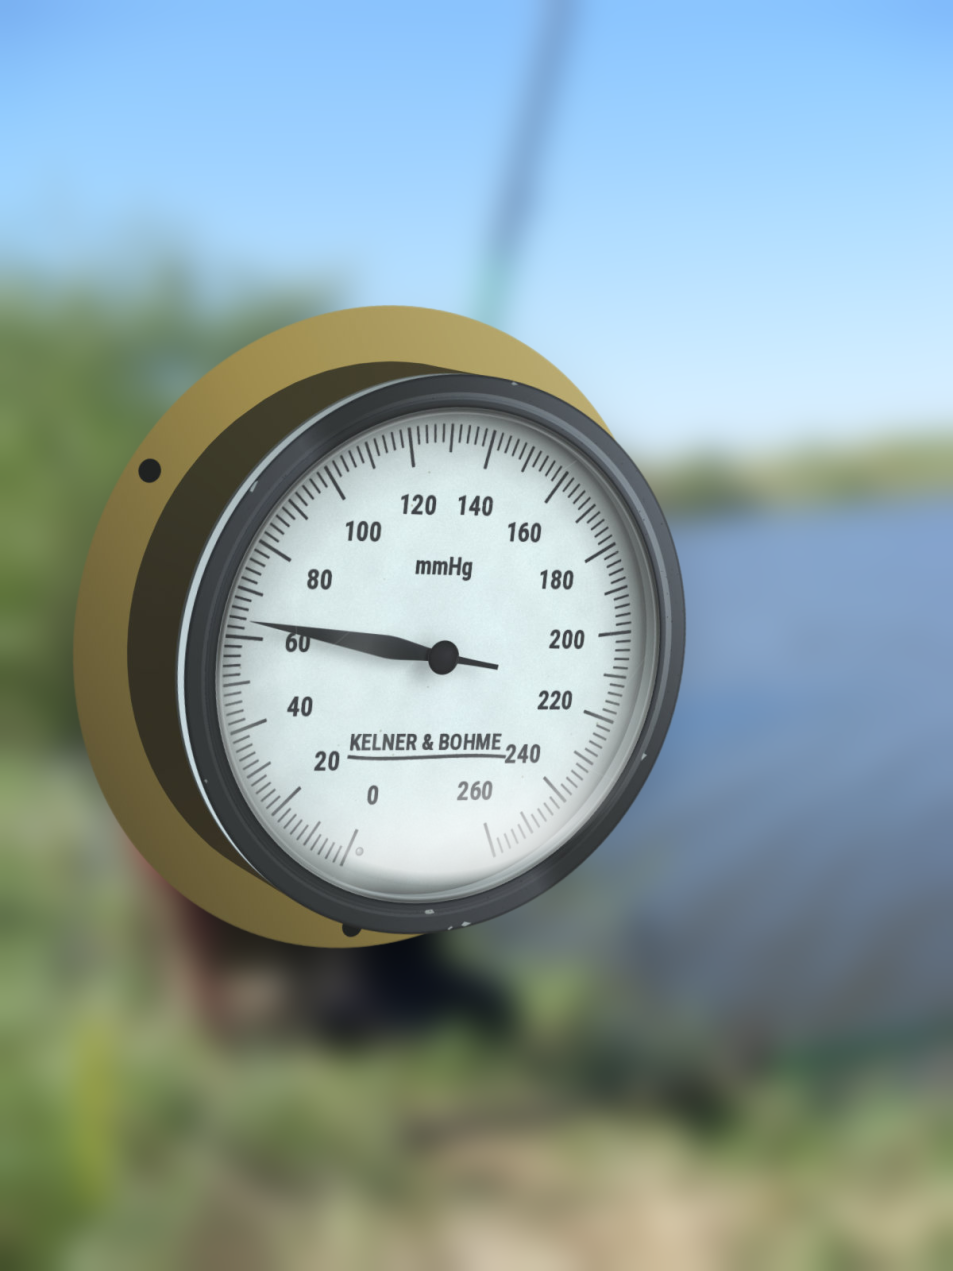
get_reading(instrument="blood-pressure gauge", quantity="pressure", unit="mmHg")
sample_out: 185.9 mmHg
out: 64 mmHg
